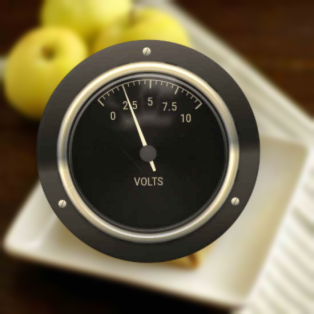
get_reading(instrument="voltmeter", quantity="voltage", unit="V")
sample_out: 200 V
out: 2.5 V
